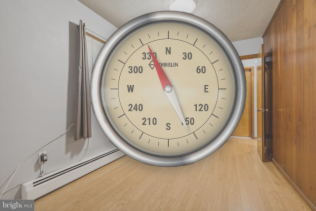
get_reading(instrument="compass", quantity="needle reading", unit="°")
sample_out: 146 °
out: 335 °
